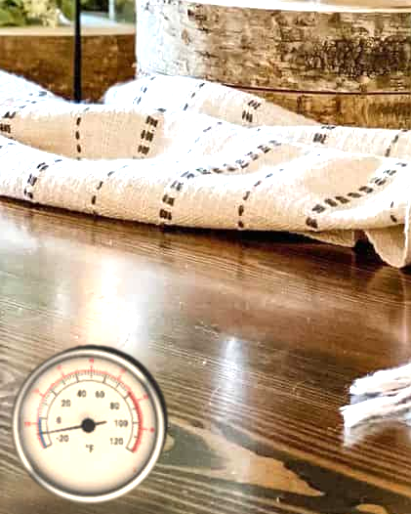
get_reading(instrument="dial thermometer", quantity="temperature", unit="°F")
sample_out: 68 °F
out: -10 °F
